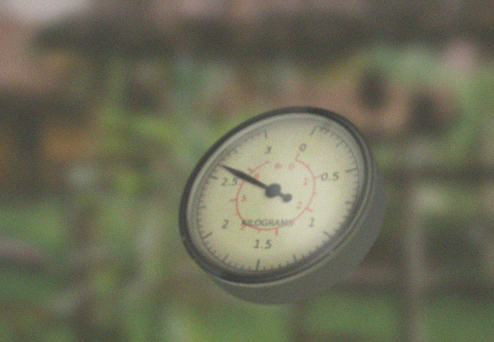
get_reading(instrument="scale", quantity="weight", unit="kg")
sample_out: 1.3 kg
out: 2.6 kg
